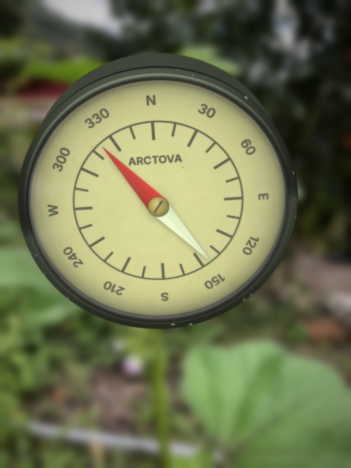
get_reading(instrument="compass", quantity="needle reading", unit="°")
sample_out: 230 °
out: 322.5 °
